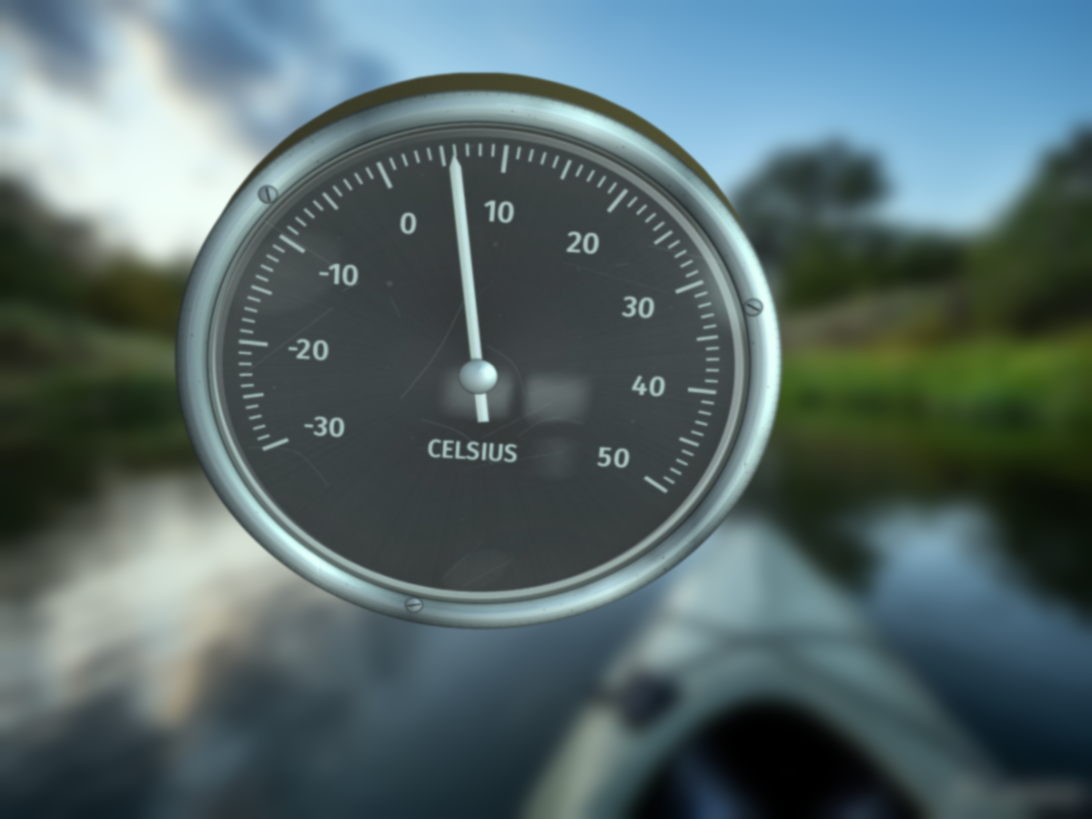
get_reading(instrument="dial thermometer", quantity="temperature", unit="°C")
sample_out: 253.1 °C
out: 6 °C
